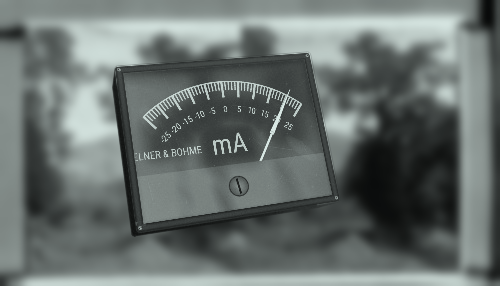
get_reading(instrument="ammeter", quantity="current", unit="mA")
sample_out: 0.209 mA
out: 20 mA
